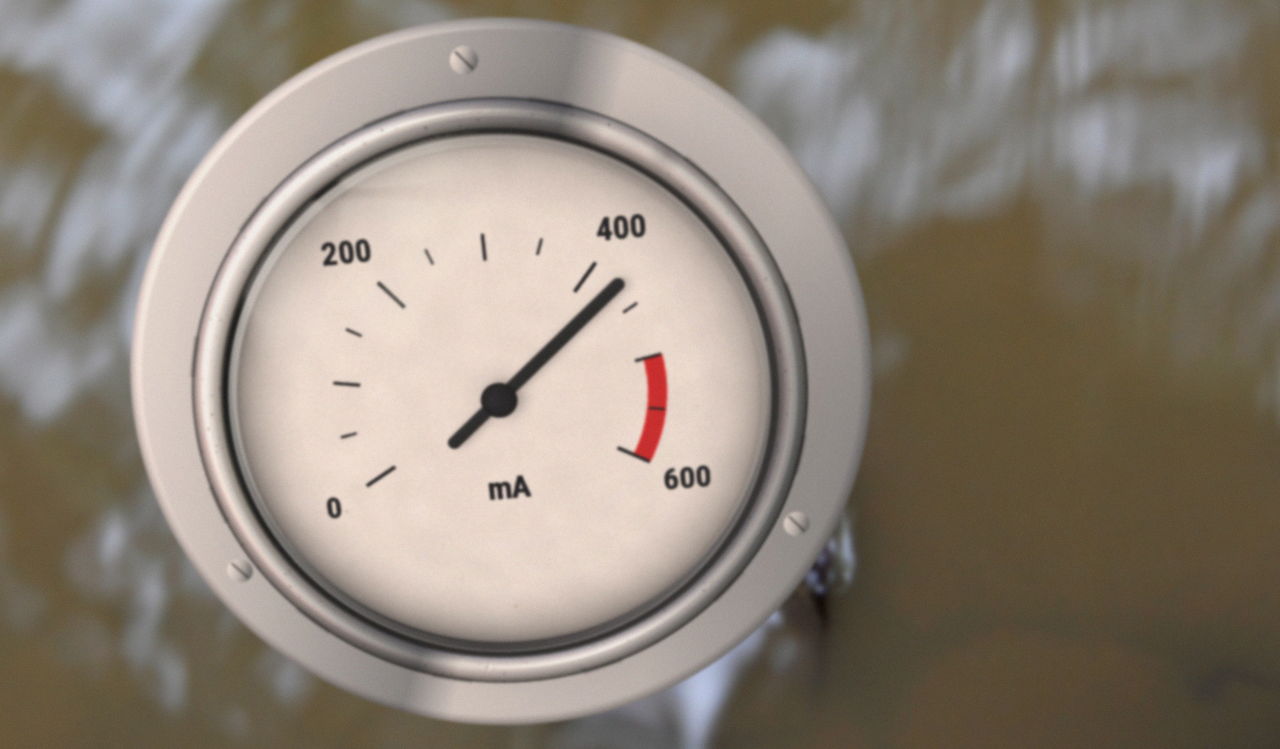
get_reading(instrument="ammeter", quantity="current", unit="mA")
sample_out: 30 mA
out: 425 mA
